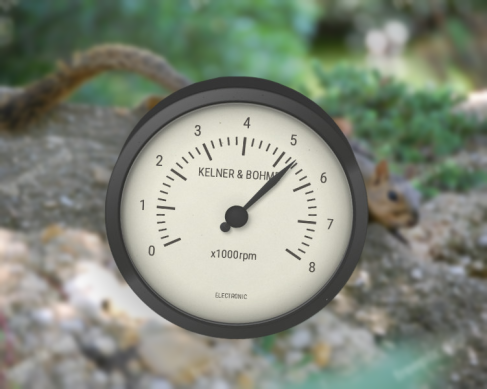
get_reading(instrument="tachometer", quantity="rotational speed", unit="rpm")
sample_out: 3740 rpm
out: 5300 rpm
